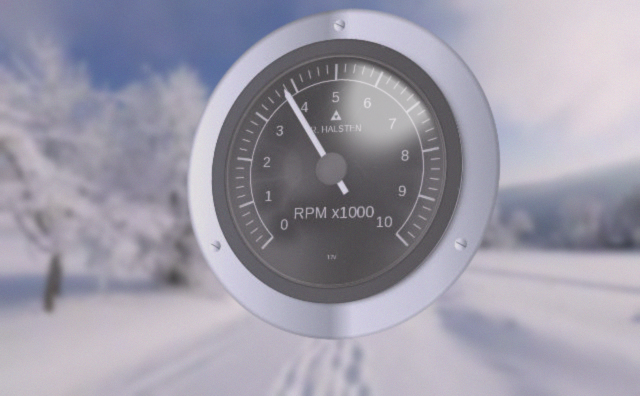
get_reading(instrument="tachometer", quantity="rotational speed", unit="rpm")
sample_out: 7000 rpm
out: 3800 rpm
